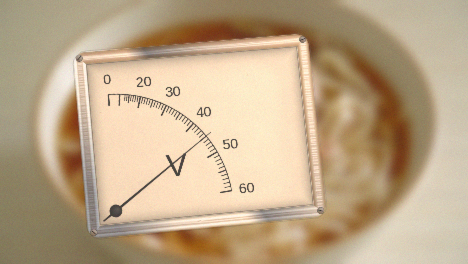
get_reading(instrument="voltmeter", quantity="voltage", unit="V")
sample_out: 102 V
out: 45 V
